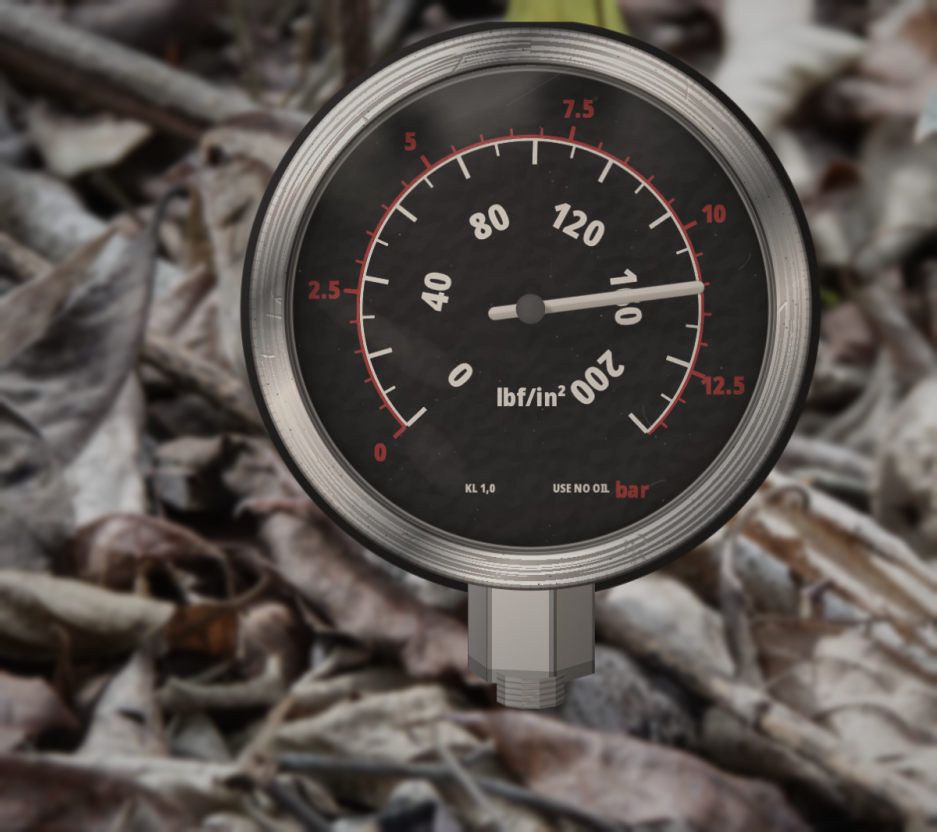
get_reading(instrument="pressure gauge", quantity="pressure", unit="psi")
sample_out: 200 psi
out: 160 psi
